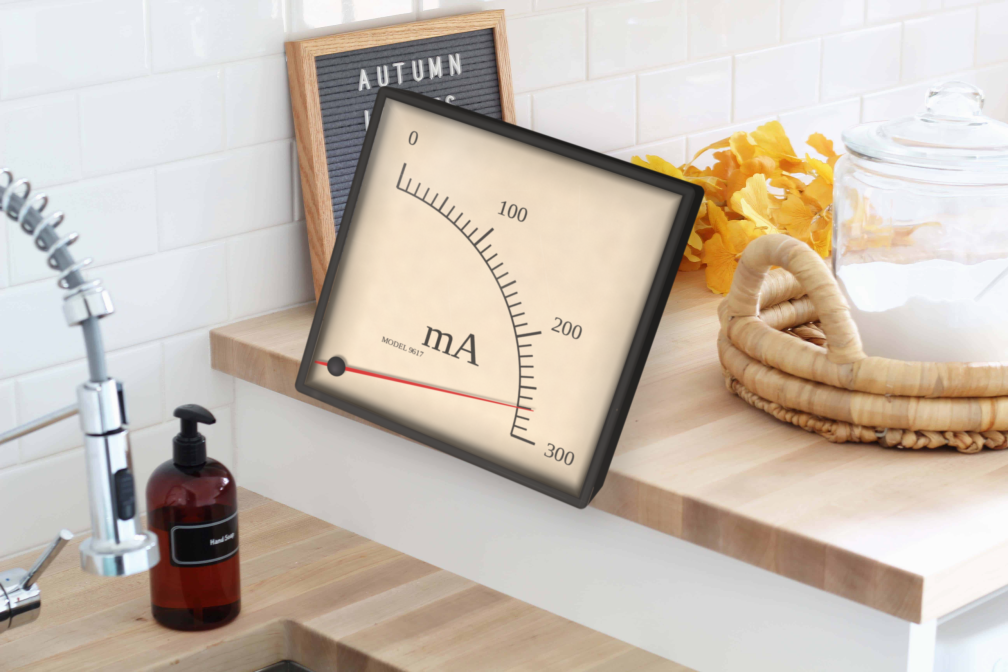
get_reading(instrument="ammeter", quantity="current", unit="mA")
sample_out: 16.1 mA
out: 270 mA
